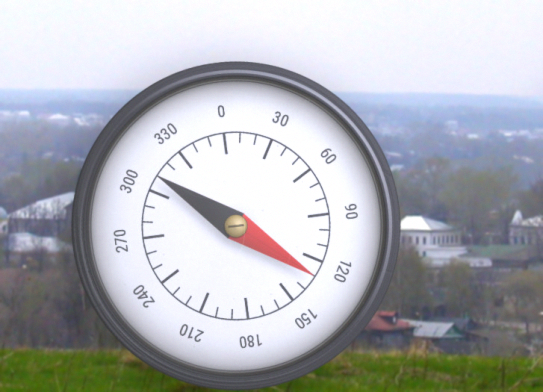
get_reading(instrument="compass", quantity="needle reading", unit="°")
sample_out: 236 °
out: 130 °
